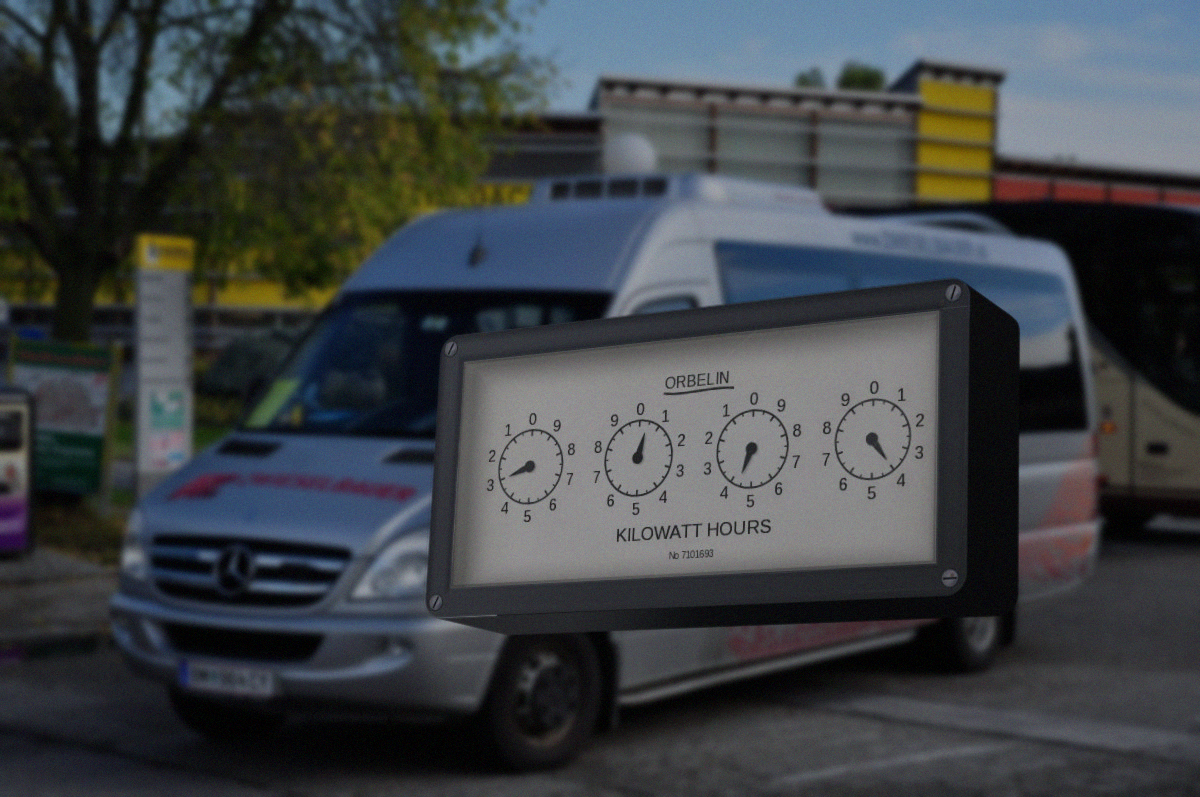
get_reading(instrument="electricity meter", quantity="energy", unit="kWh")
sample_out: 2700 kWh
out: 3044 kWh
